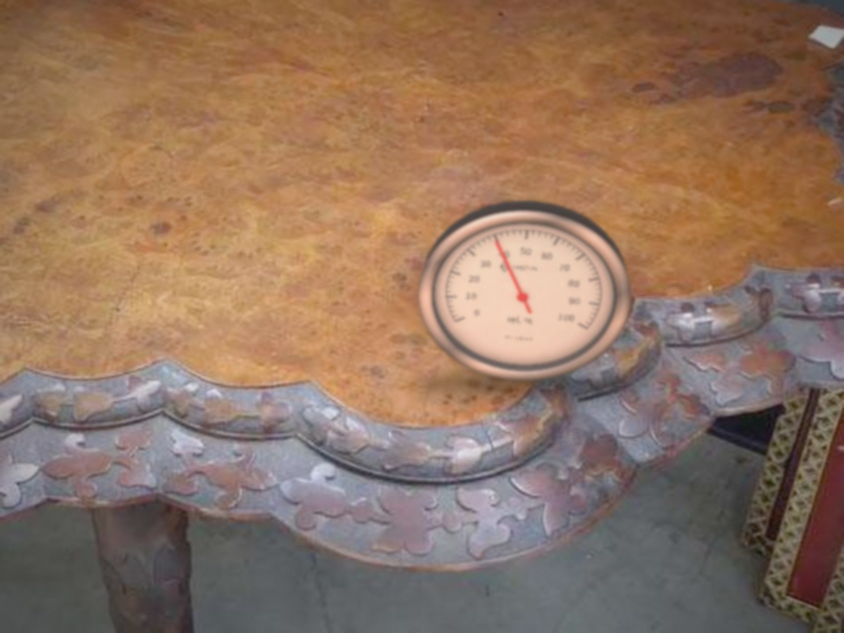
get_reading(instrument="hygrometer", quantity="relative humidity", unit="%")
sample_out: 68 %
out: 40 %
